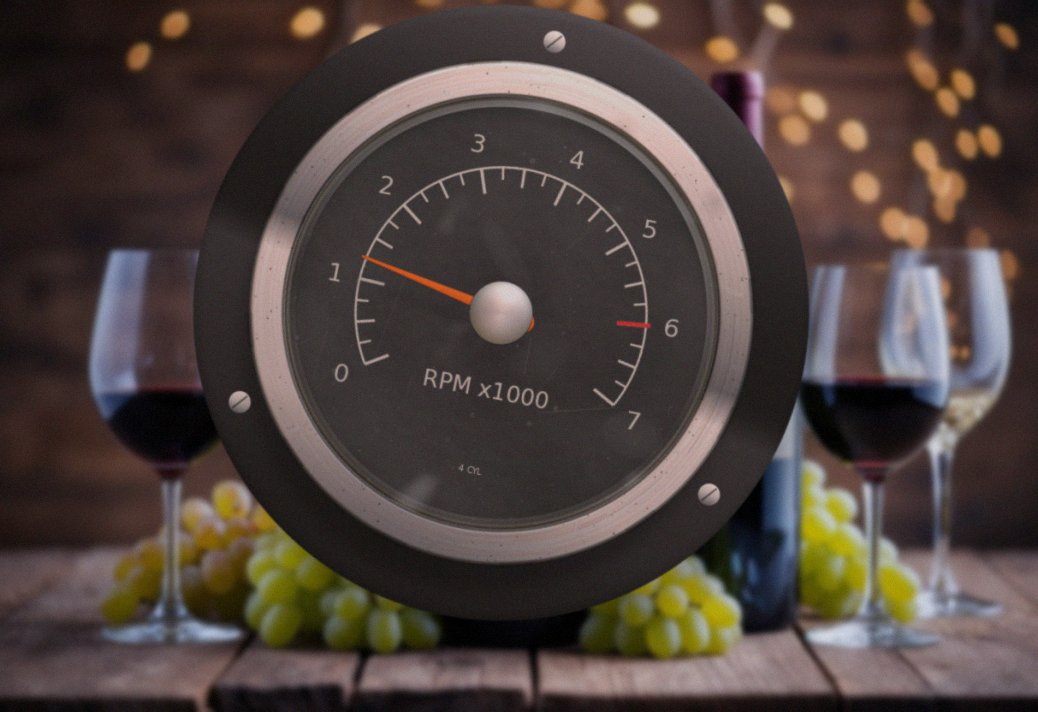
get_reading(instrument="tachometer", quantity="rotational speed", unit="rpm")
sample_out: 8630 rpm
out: 1250 rpm
